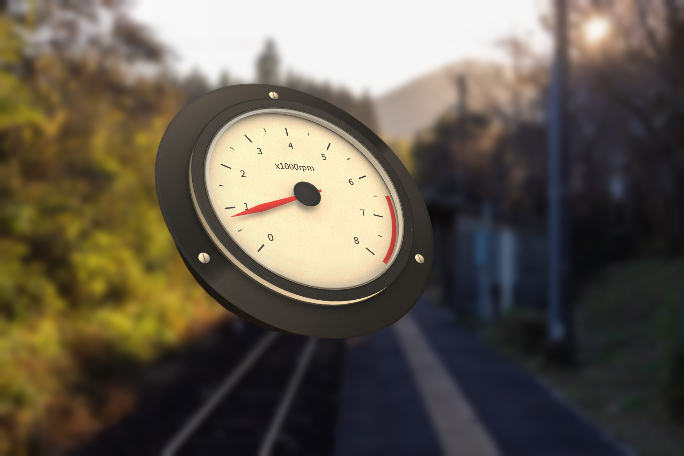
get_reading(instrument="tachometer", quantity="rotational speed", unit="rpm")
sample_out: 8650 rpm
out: 750 rpm
